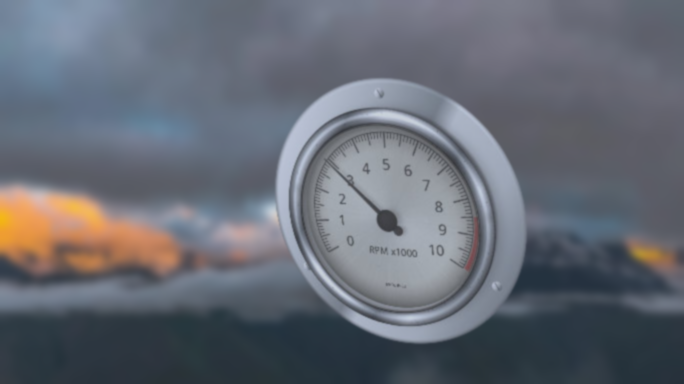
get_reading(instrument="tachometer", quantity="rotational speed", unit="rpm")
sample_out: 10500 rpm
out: 3000 rpm
